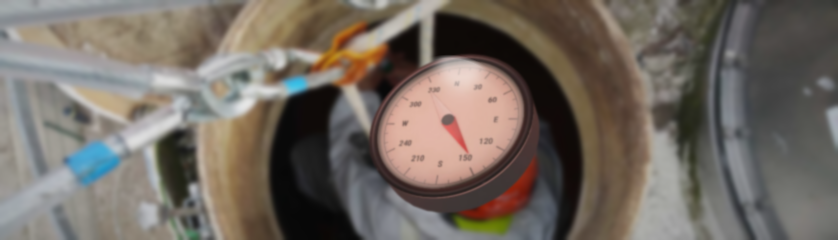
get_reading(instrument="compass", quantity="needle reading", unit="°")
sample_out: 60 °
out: 145 °
